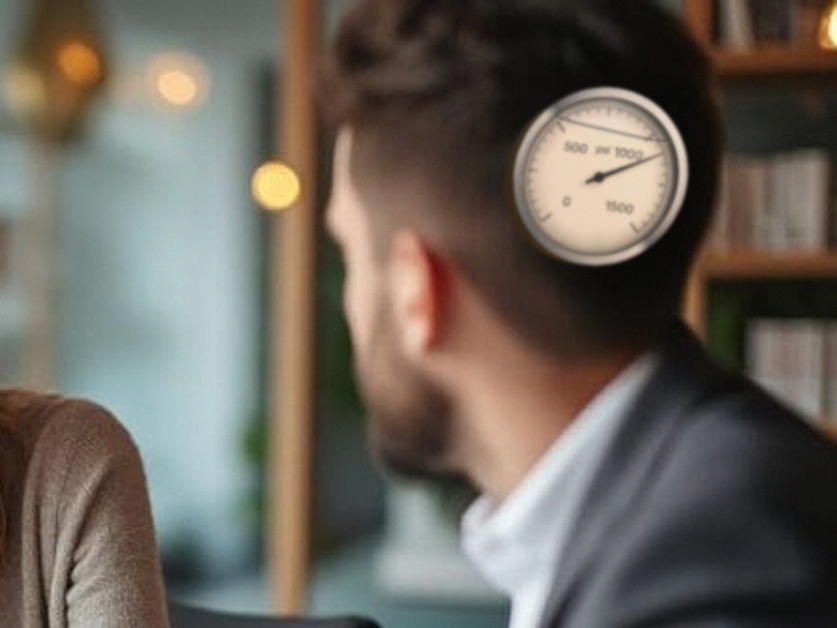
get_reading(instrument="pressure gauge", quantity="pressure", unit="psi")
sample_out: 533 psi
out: 1100 psi
